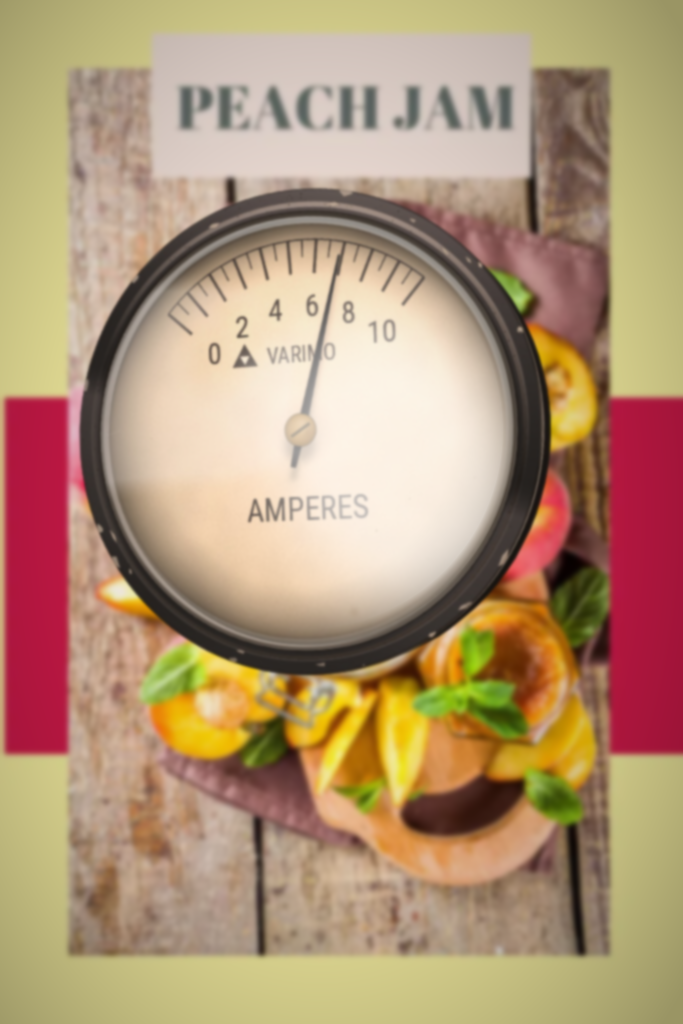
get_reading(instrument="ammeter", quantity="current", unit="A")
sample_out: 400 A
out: 7 A
